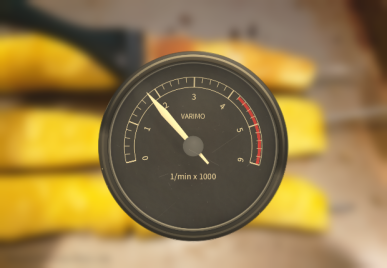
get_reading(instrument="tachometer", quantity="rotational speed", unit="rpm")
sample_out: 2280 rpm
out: 1800 rpm
